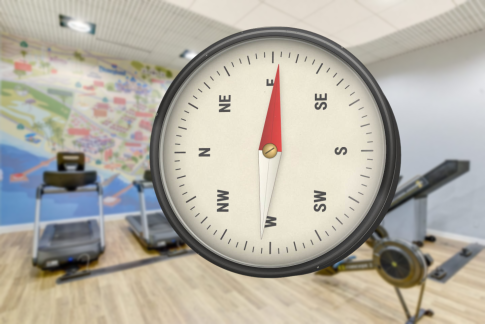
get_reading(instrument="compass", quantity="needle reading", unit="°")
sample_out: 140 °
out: 95 °
